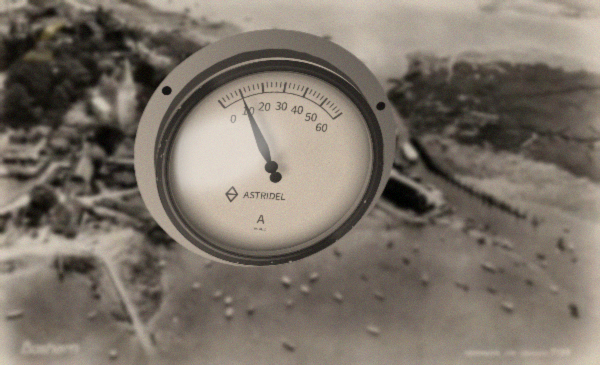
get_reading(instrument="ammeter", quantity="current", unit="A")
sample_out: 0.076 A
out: 10 A
